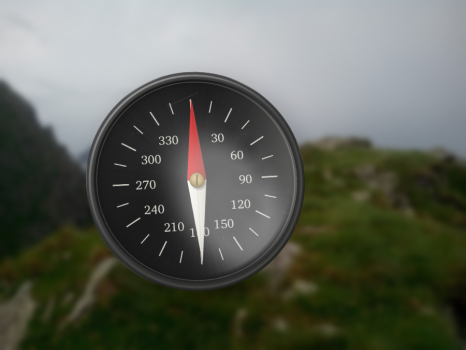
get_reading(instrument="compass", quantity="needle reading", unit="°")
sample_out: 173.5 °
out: 0 °
